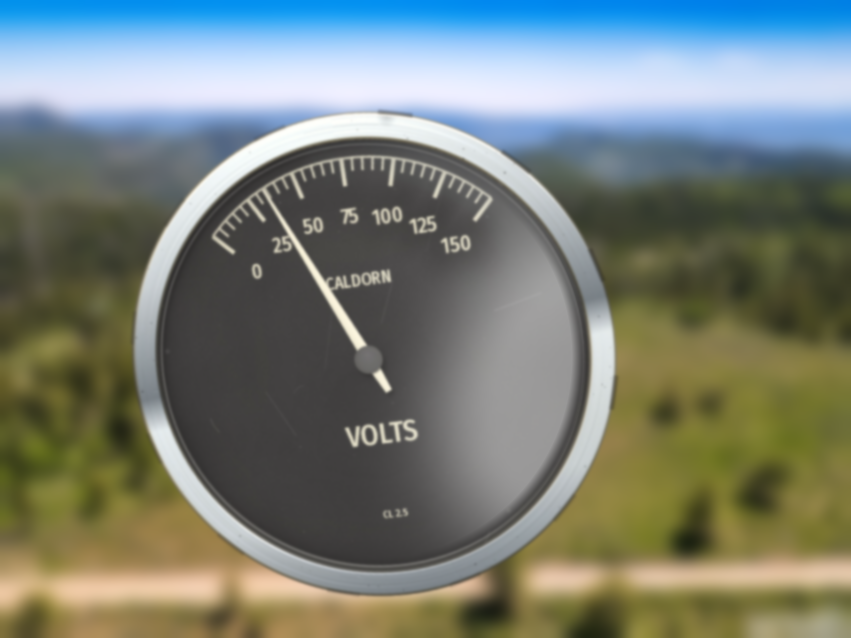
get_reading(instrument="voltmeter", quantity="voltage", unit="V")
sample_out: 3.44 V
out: 35 V
